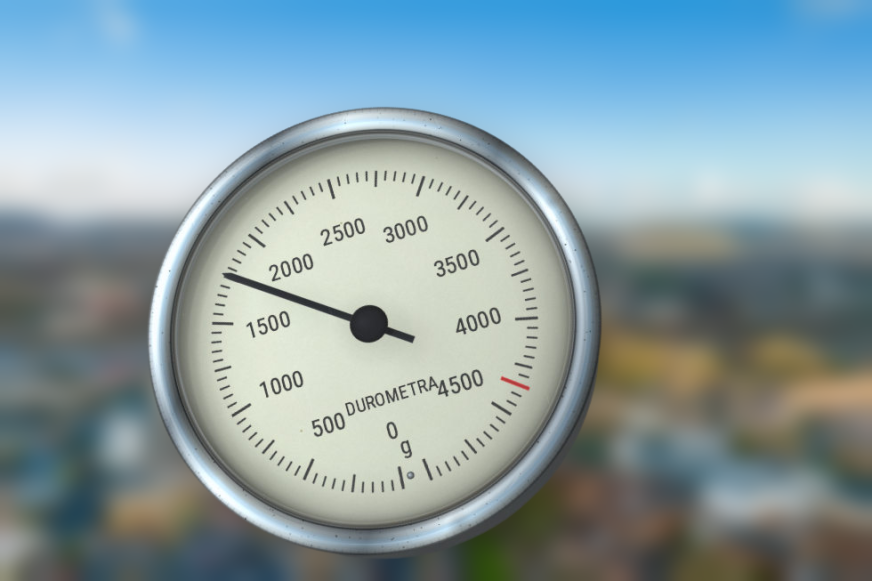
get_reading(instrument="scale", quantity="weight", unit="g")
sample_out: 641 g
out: 1750 g
